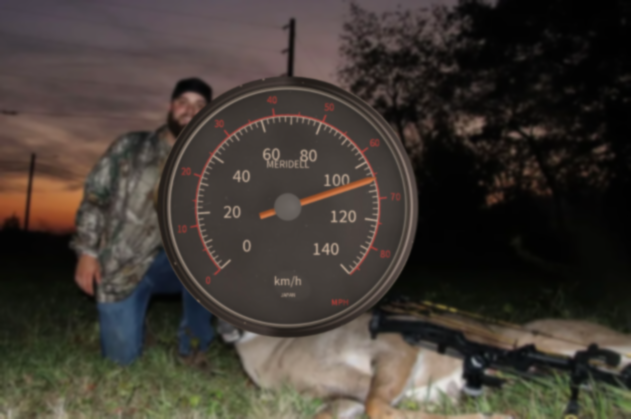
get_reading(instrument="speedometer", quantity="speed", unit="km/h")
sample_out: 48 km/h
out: 106 km/h
